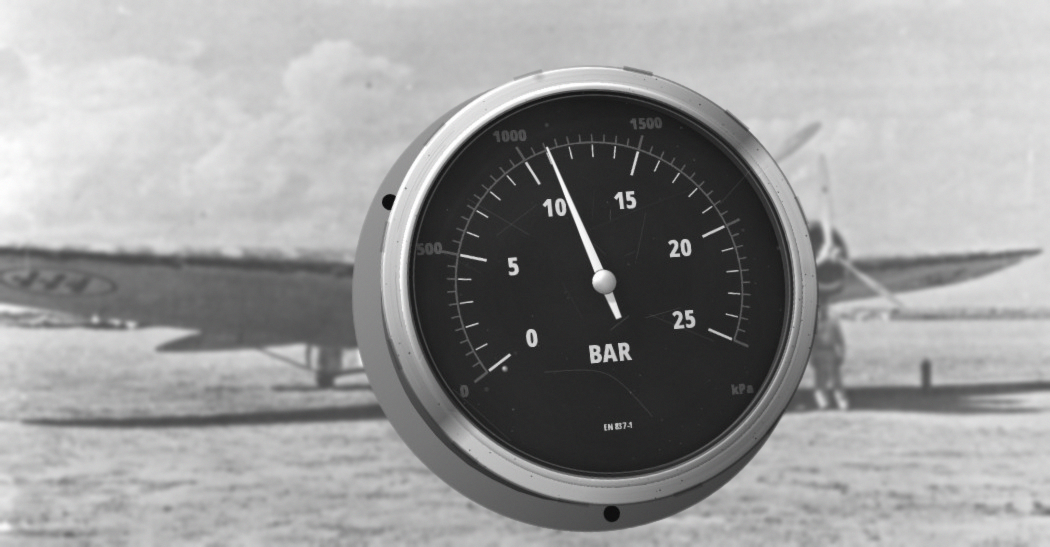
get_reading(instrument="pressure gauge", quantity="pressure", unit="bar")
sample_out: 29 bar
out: 11 bar
